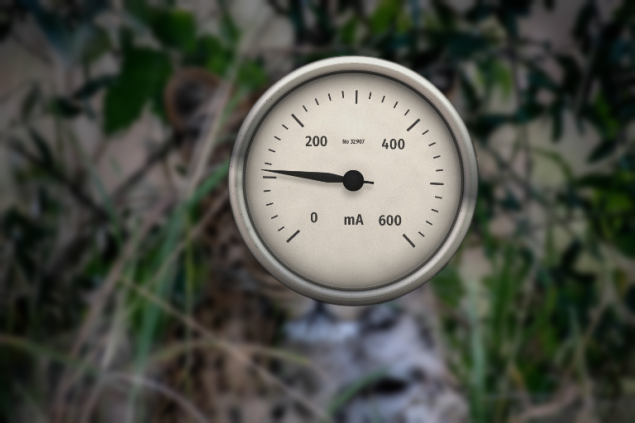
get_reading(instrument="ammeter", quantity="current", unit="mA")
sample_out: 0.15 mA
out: 110 mA
